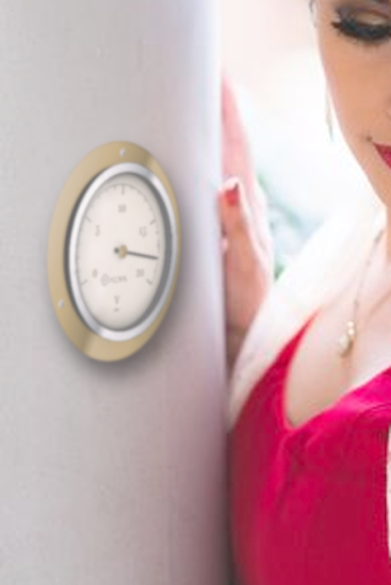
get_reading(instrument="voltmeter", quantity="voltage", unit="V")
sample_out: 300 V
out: 18 V
